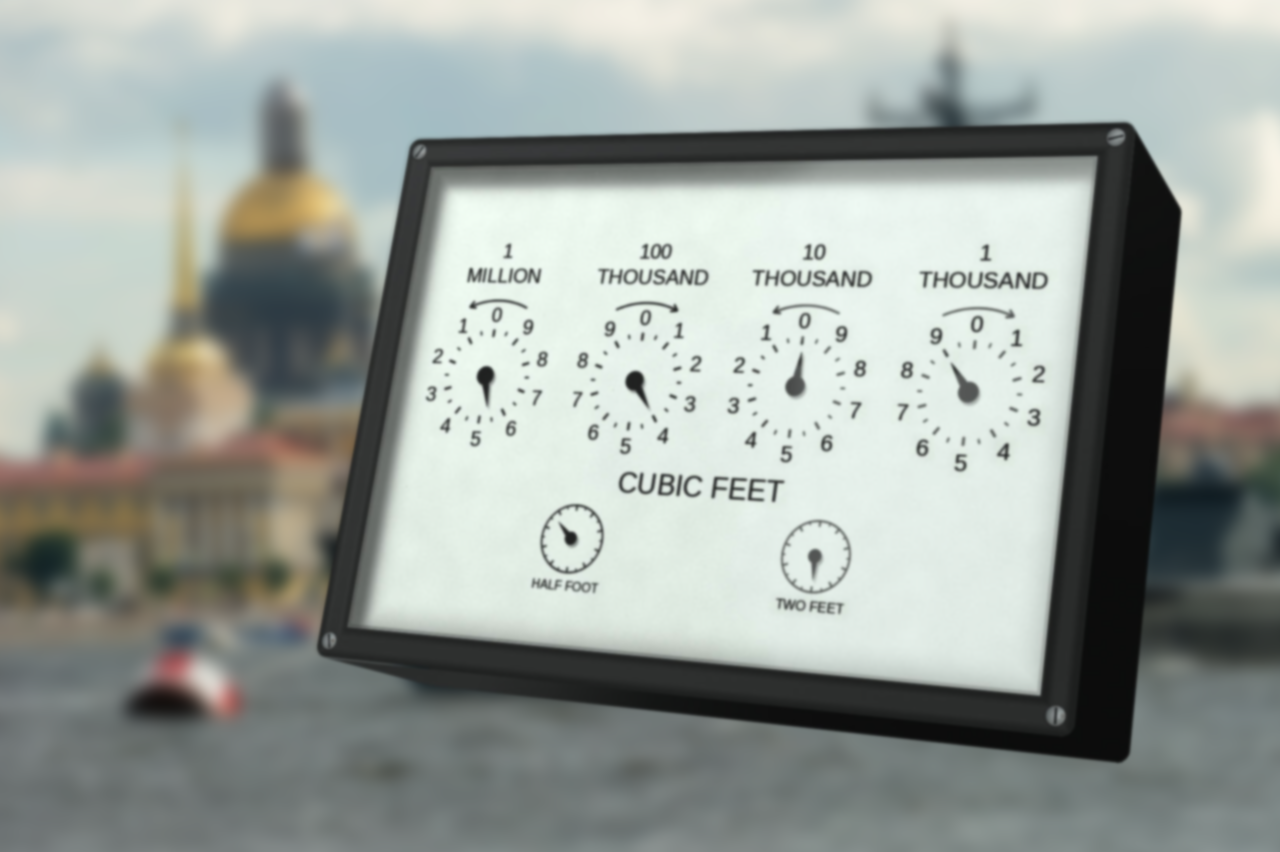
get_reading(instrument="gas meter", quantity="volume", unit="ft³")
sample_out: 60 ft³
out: 539900 ft³
